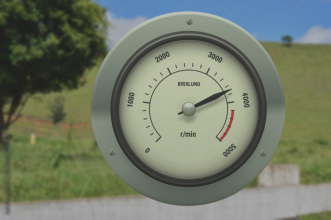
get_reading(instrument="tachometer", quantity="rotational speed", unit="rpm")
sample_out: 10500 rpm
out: 3700 rpm
